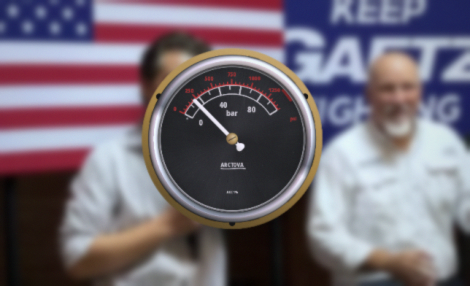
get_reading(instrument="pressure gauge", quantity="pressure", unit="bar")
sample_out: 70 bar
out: 15 bar
